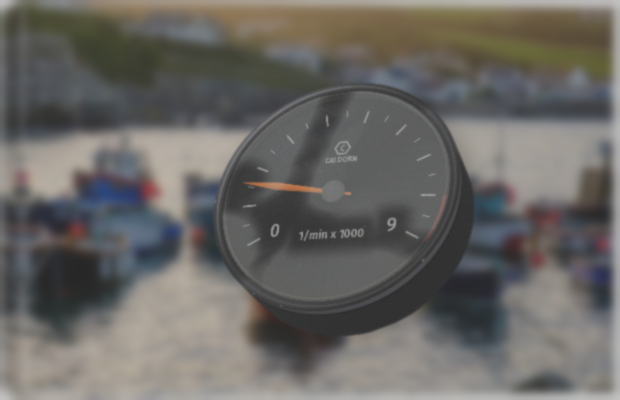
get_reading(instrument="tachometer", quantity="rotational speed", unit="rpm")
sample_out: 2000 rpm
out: 1500 rpm
